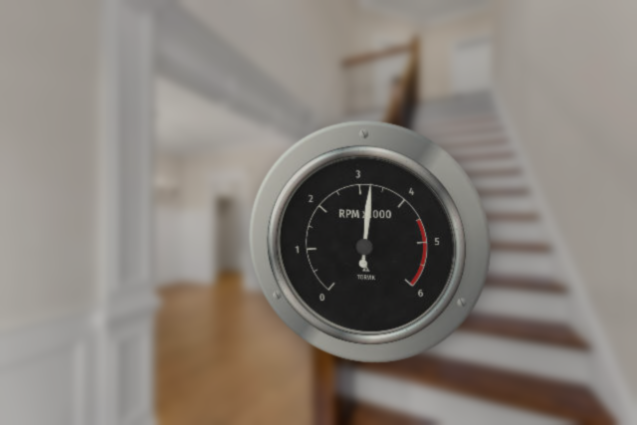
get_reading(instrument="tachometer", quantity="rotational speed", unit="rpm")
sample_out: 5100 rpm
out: 3250 rpm
